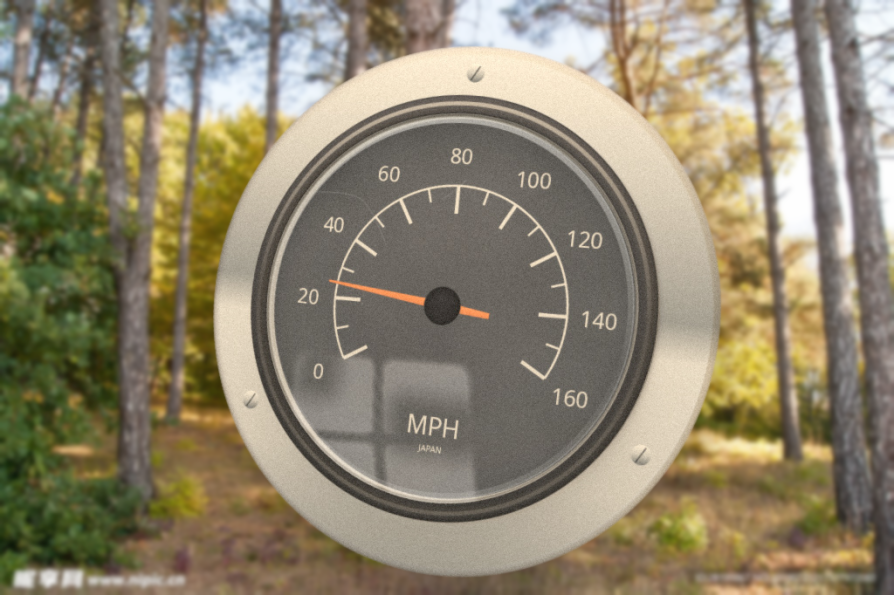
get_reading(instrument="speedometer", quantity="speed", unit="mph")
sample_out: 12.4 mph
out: 25 mph
